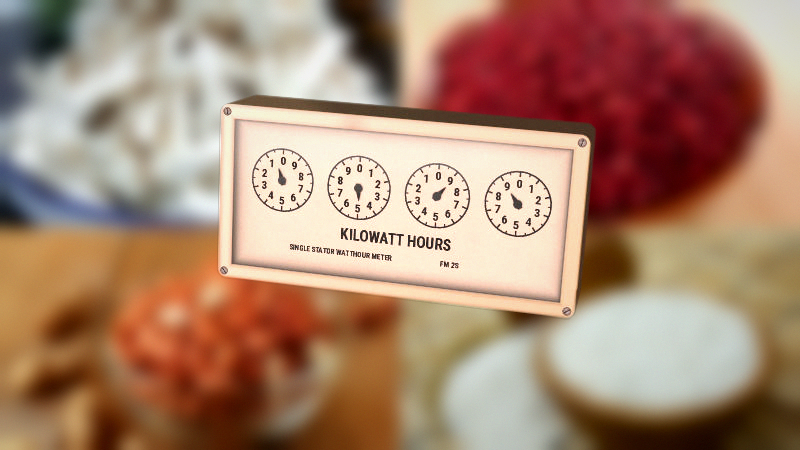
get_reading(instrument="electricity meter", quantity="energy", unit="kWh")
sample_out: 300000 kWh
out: 489 kWh
